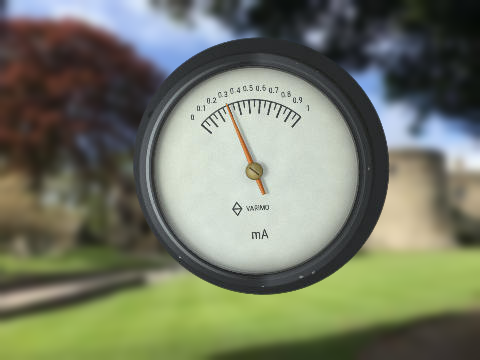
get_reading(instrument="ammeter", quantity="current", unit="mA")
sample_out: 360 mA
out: 0.3 mA
